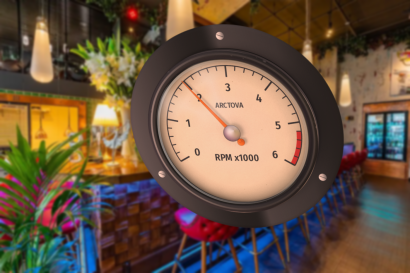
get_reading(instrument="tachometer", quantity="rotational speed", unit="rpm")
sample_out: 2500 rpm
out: 2000 rpm
